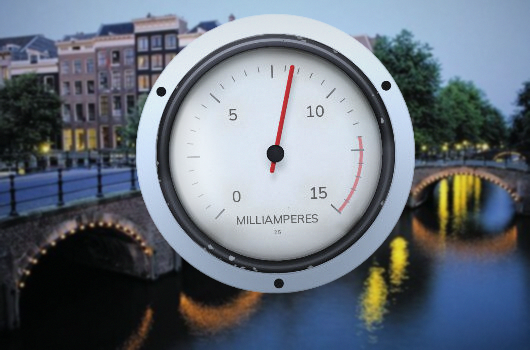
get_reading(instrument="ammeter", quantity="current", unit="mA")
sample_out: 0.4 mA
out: 8.25 mA
